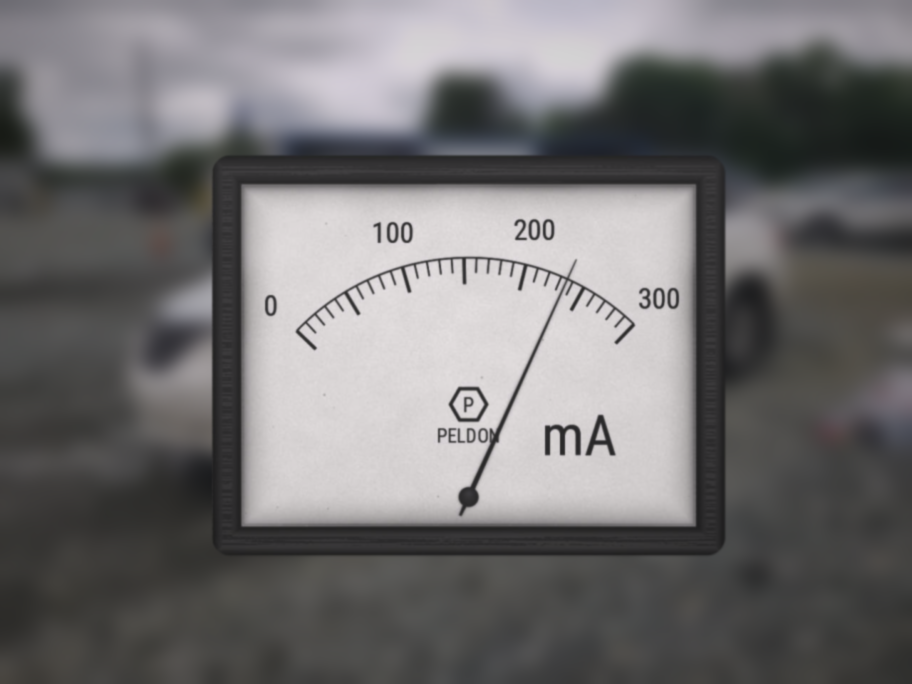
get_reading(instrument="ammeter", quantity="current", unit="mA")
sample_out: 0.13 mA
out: 235 mA
